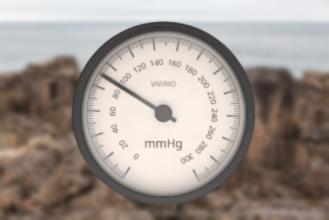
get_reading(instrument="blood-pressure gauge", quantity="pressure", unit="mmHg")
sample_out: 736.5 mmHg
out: 90 mmHg
